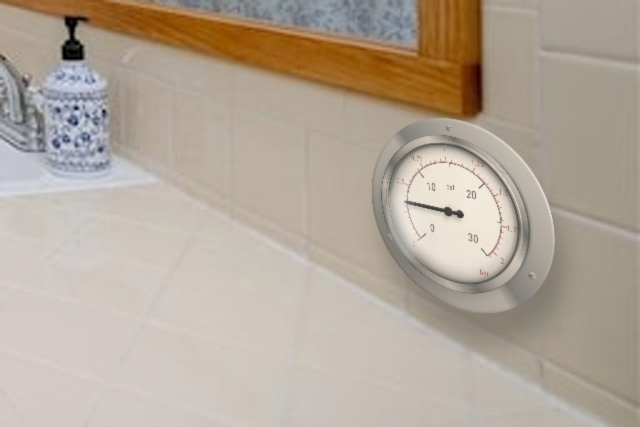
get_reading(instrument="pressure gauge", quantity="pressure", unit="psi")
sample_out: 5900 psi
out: 5 psi
